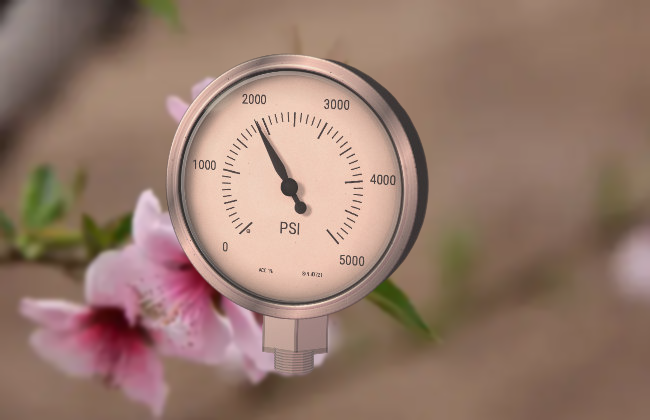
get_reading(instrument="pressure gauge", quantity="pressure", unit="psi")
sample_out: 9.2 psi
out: 1900 psi
